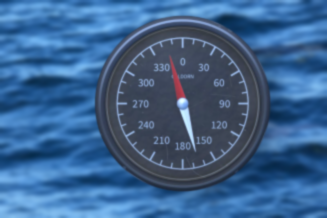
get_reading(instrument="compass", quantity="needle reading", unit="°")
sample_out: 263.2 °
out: 345 °
